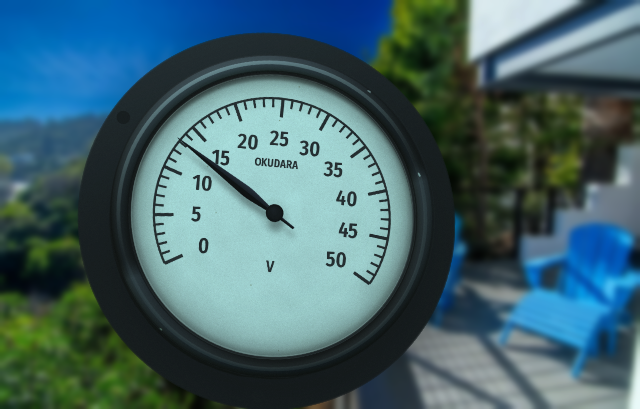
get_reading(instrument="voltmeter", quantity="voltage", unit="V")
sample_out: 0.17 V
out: 13 V
